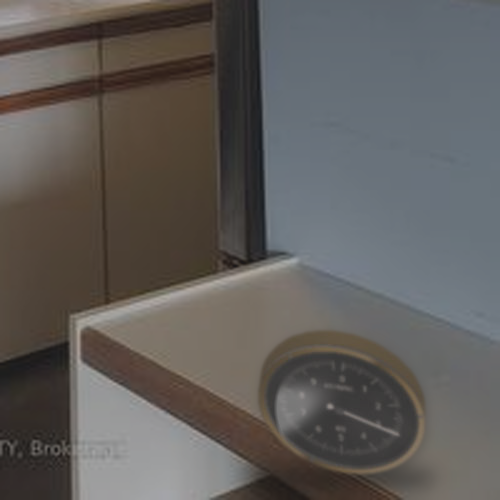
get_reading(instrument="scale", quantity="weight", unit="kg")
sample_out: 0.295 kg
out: 3 kg
